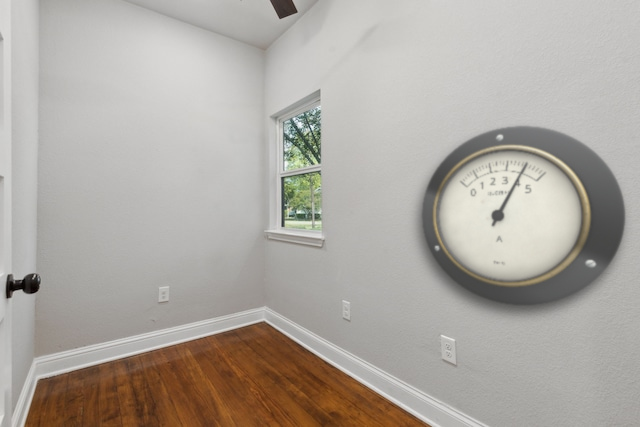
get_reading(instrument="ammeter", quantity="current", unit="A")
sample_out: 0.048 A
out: 4 A
